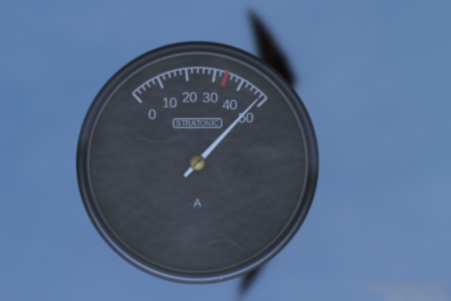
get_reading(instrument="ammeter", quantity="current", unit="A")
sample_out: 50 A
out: 48 A
